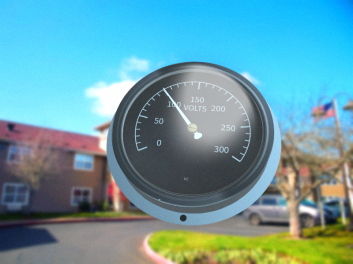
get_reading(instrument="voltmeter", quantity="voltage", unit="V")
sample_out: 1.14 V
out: 100 V
